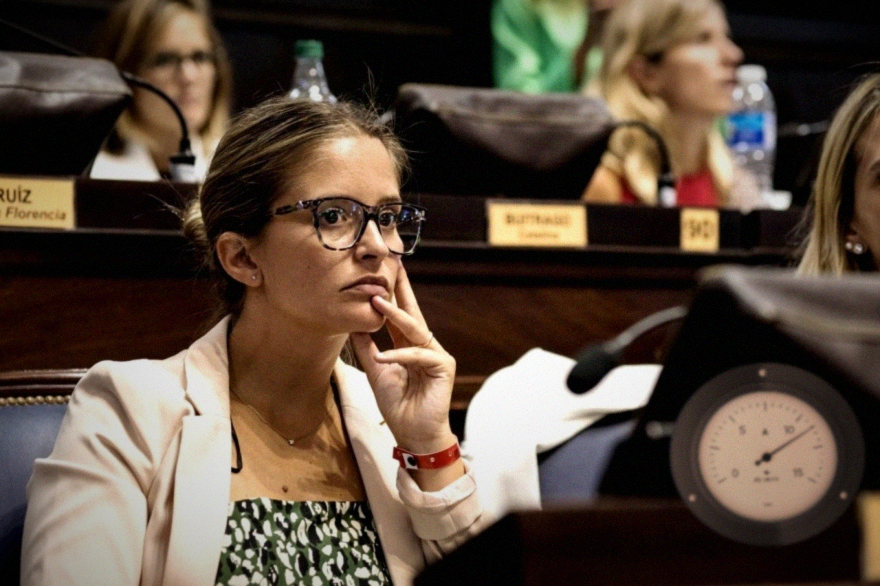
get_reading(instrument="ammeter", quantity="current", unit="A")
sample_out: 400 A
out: 11 A
